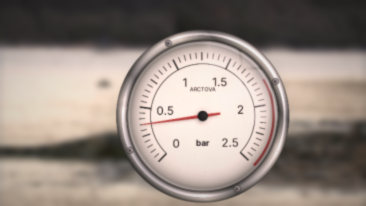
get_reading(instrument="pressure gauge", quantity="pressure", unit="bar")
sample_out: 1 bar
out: 0.35 bar
